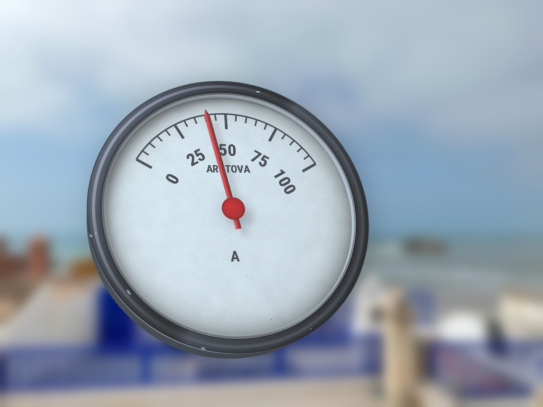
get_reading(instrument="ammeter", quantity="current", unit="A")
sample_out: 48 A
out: 40 A
